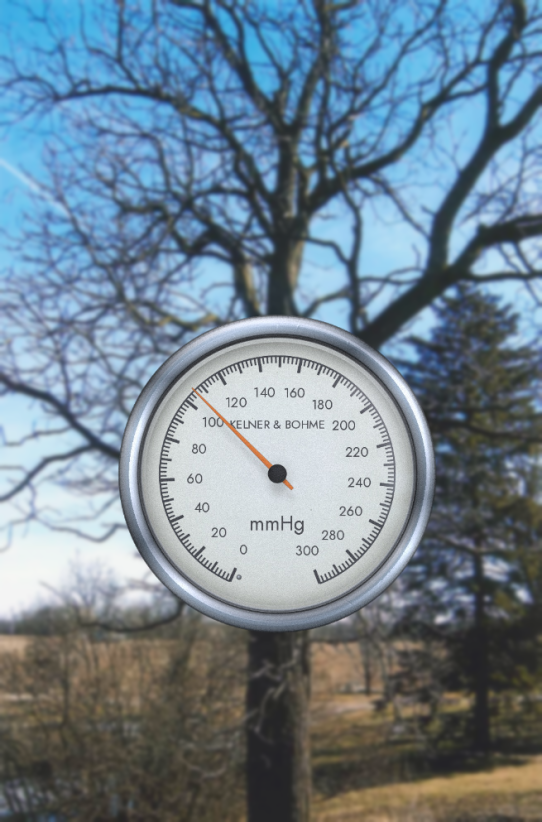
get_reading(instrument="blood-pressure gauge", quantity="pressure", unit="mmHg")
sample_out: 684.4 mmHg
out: 106 mmHg
